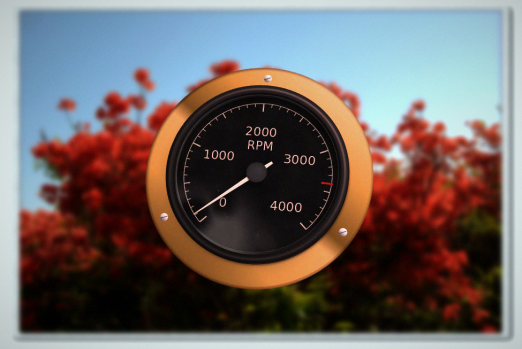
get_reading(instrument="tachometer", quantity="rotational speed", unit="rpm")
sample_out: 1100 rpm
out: 100 rpm
